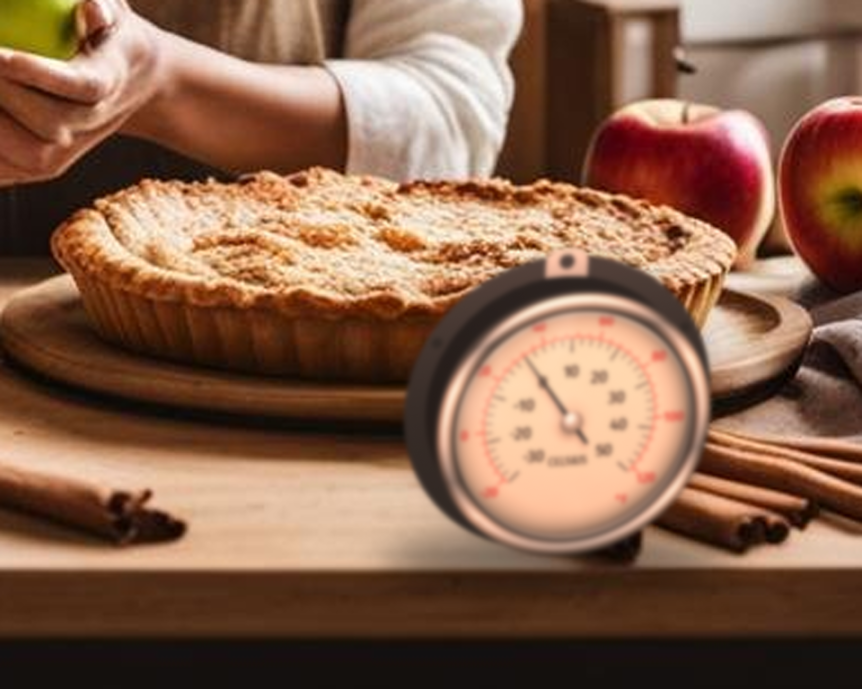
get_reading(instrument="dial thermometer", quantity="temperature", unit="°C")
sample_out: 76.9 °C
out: 0 °C
